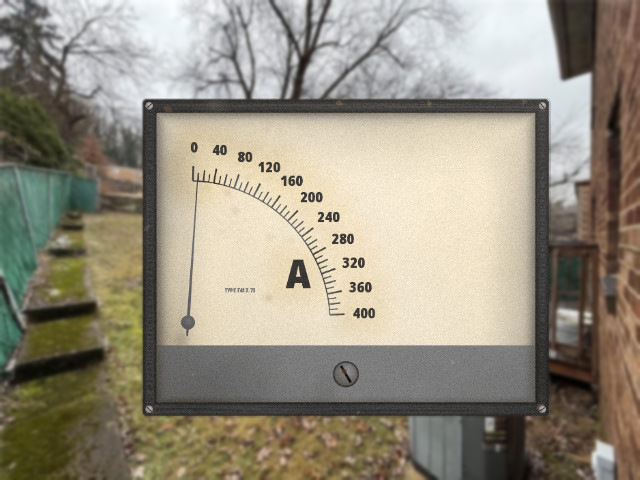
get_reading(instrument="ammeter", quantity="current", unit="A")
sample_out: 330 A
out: 10 A
